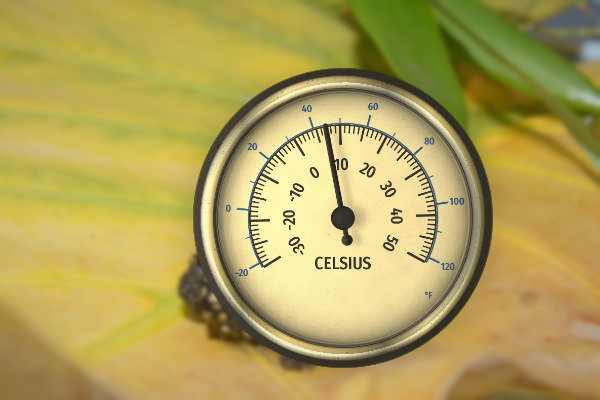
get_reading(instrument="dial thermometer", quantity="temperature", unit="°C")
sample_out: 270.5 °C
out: 7 °C
